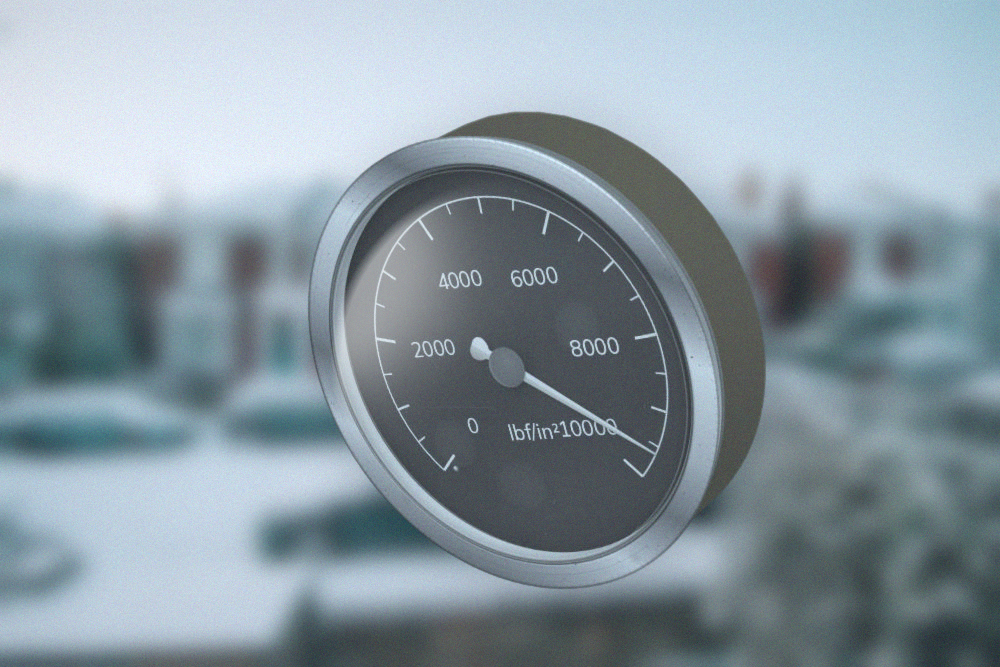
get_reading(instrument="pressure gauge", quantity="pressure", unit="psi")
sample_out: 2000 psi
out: 9500 psi
